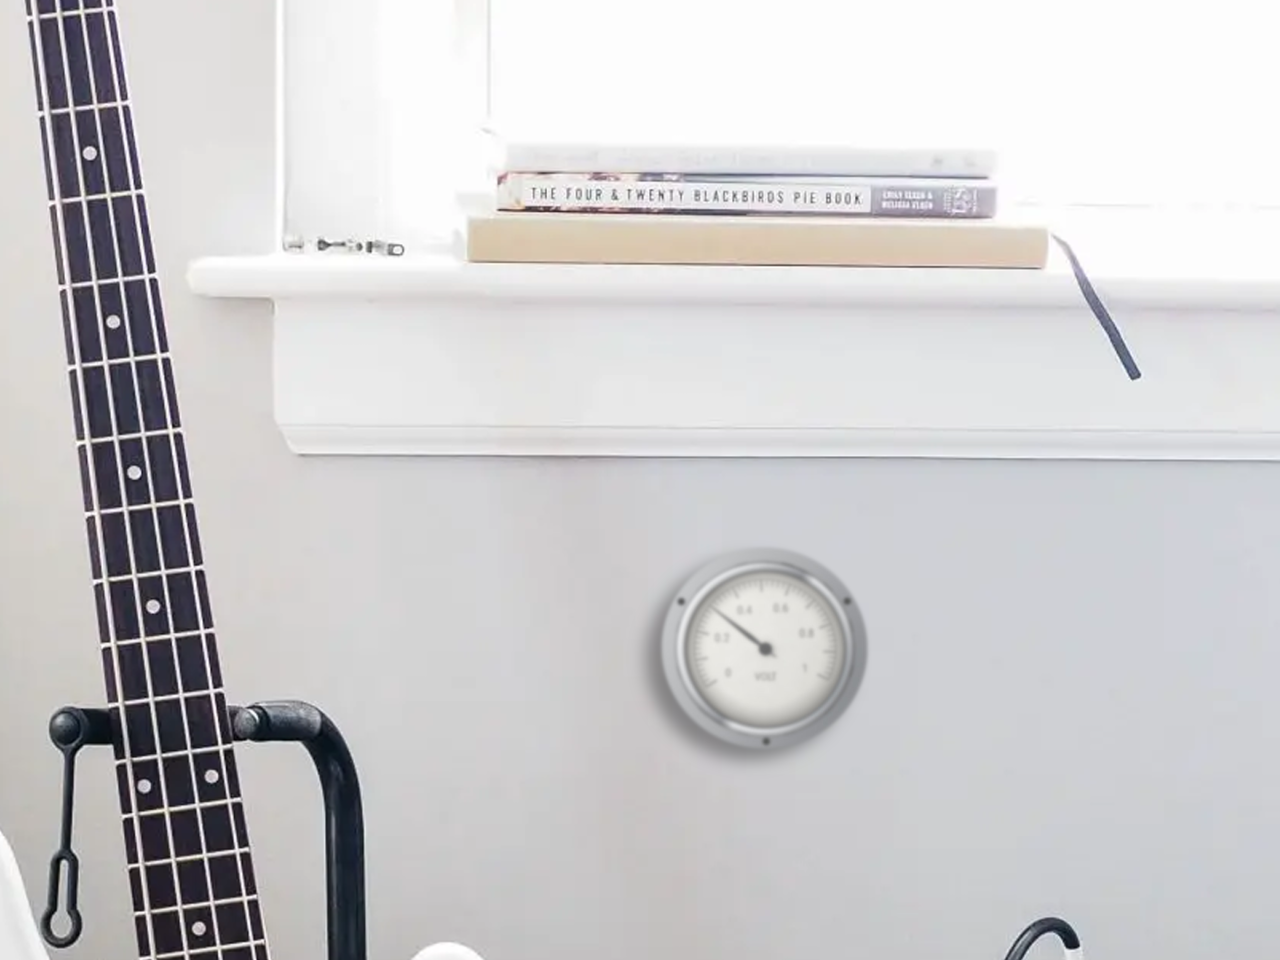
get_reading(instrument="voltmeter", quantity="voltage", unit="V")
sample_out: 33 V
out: 0.3 V
